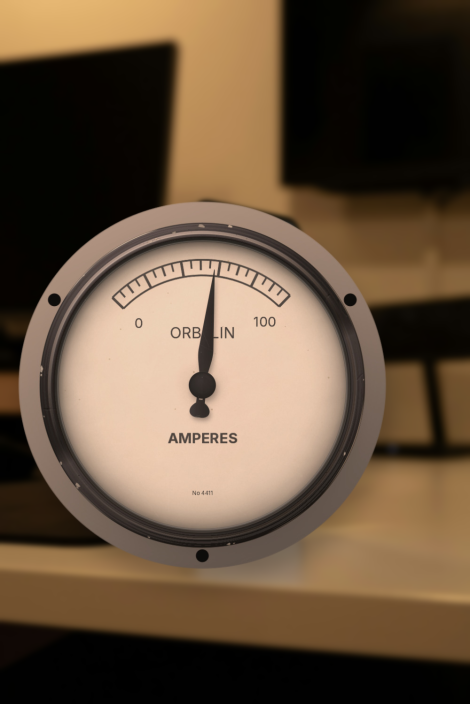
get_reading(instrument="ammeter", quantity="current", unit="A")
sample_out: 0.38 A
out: 57.5 A
